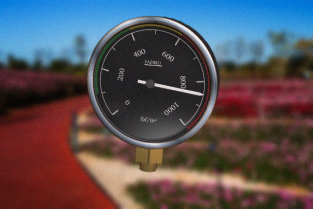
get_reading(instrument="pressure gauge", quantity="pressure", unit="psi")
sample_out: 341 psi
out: 850 psi
